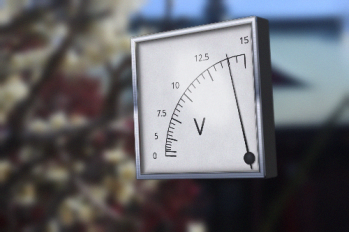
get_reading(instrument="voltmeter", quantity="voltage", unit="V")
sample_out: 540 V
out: 14 V
